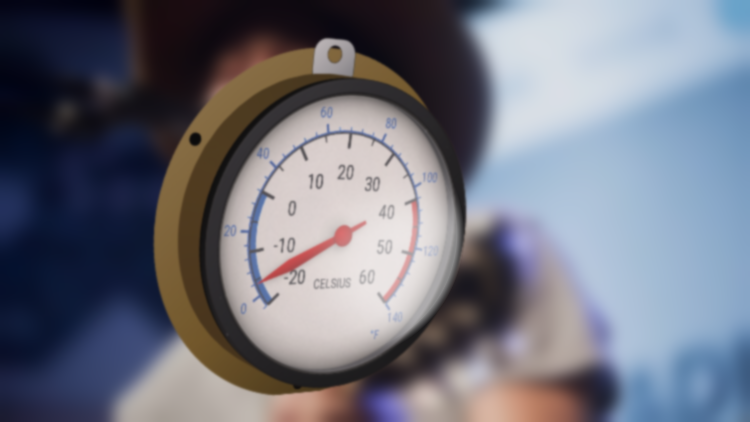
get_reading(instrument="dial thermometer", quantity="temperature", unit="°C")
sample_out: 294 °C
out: -15 °C
